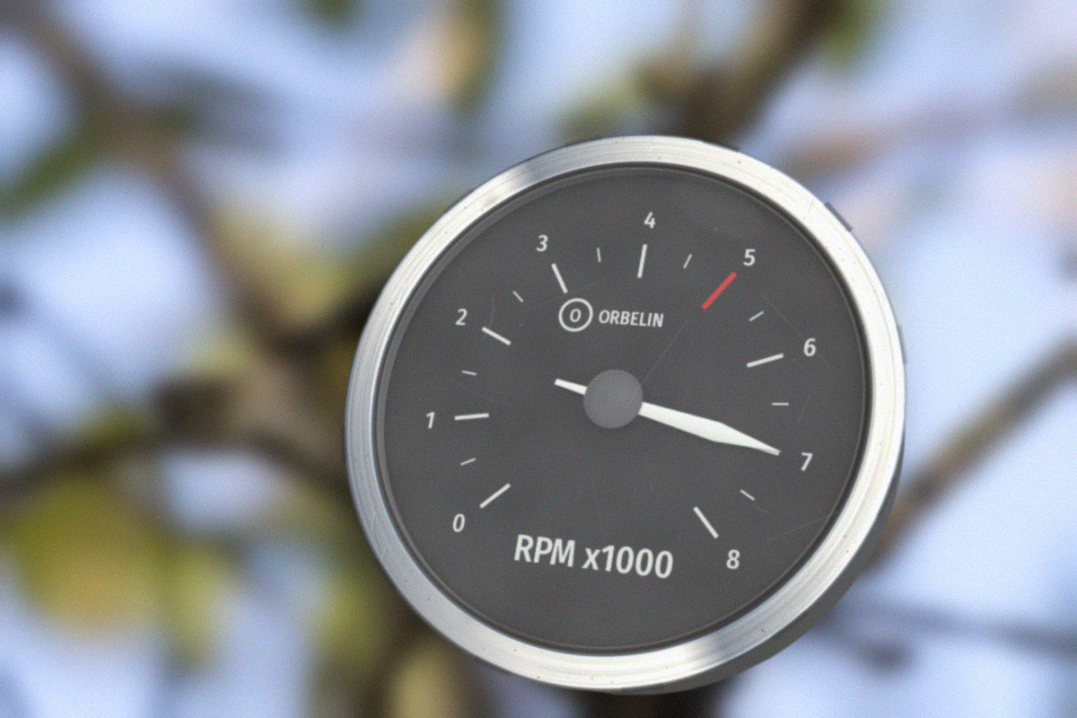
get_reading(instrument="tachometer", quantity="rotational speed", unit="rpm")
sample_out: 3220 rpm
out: 7000 rpm
